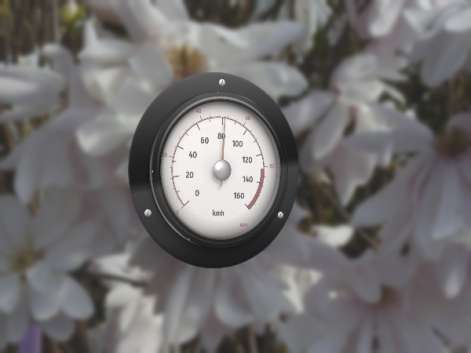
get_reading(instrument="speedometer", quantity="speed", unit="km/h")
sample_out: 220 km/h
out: 80 km/h
